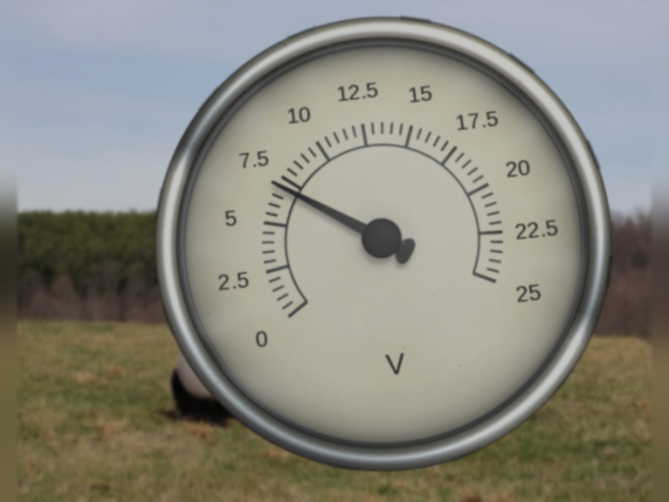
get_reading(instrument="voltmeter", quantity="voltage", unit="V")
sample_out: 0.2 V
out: 7 V
